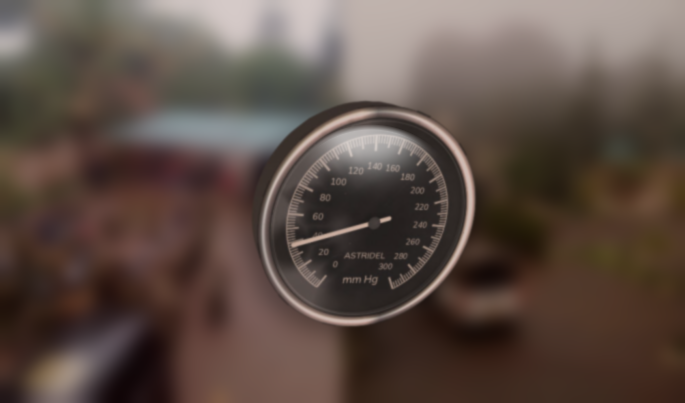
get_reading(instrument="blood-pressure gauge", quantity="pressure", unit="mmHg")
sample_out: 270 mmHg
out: 40 mmHg
